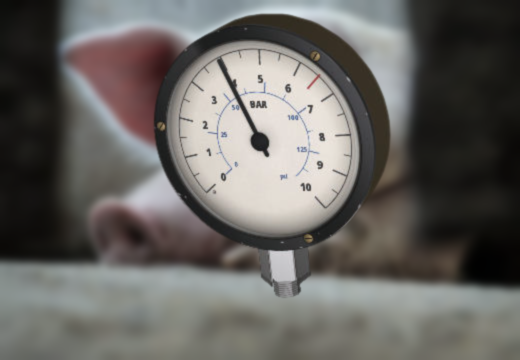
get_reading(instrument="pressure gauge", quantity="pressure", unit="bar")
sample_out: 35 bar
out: 4 bar
